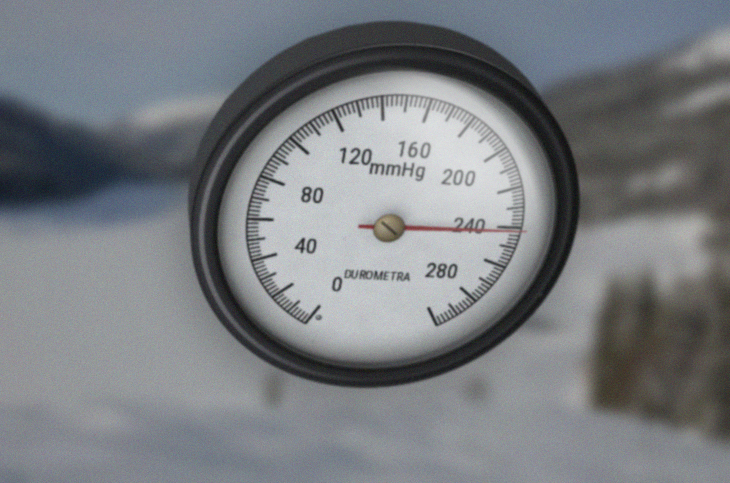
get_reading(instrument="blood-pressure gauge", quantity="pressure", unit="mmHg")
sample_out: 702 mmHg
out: 240 mmHg
